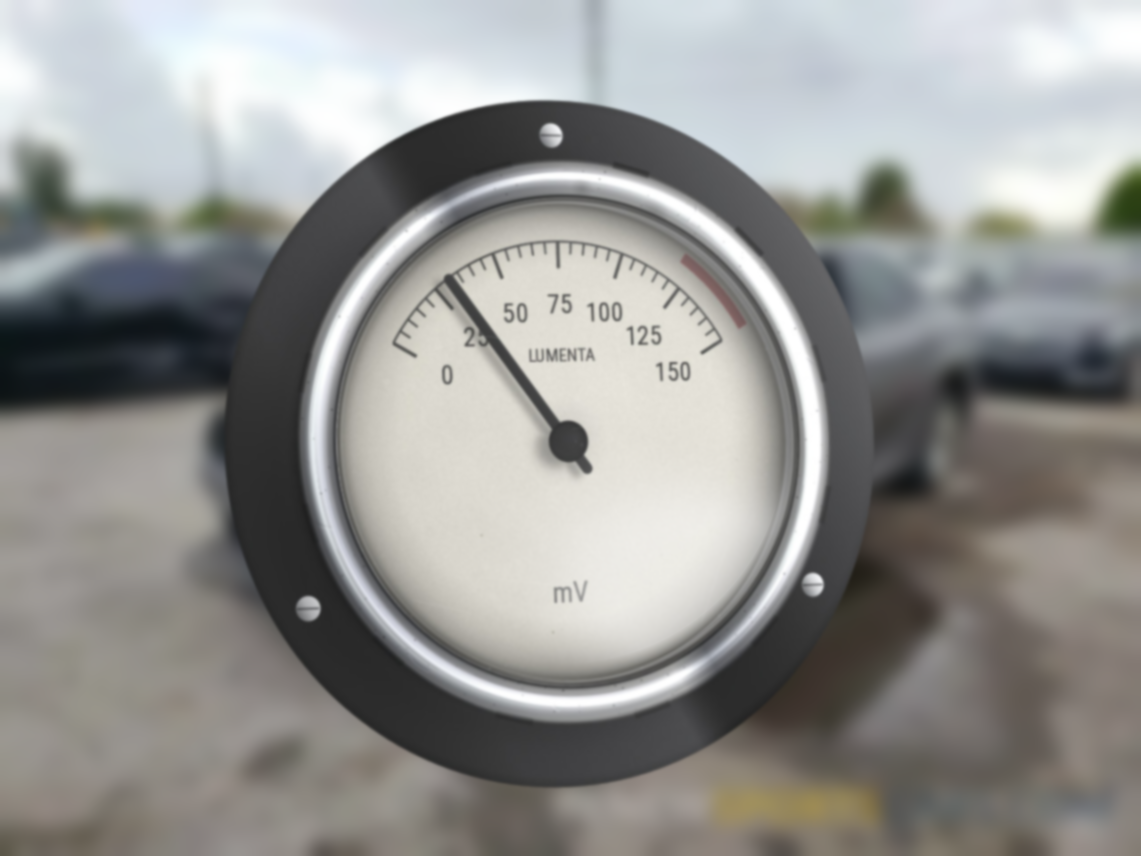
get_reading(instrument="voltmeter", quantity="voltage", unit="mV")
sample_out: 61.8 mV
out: 30 mV
